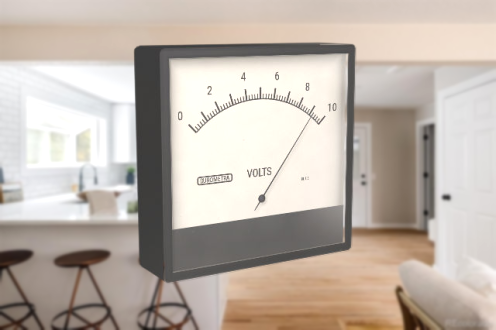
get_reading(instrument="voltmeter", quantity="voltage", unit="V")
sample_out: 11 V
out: 9 V
